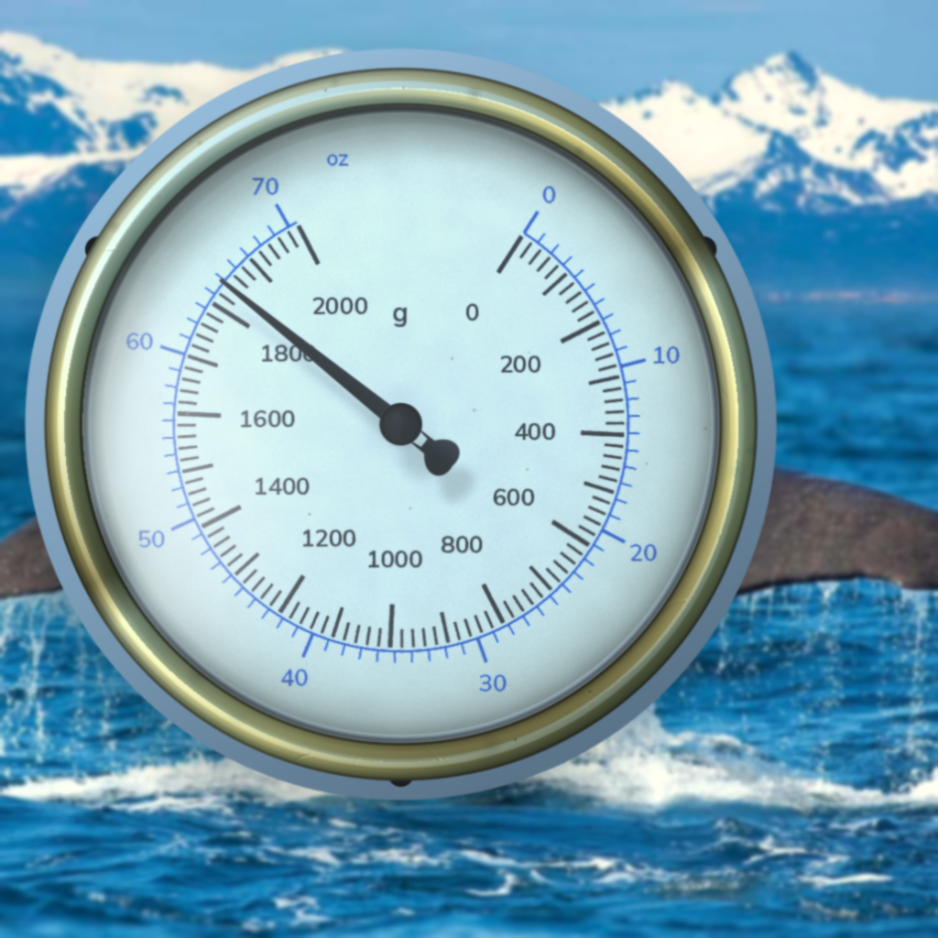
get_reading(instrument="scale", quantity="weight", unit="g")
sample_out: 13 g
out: 1840 g
